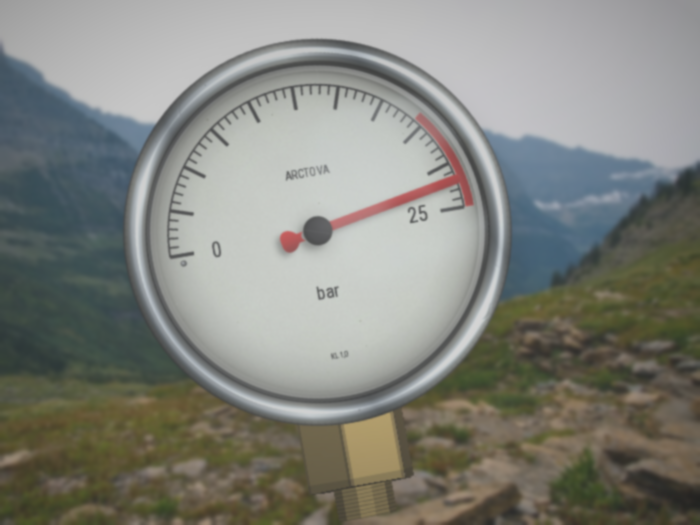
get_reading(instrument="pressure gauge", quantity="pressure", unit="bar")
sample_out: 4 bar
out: 23.5 bar
